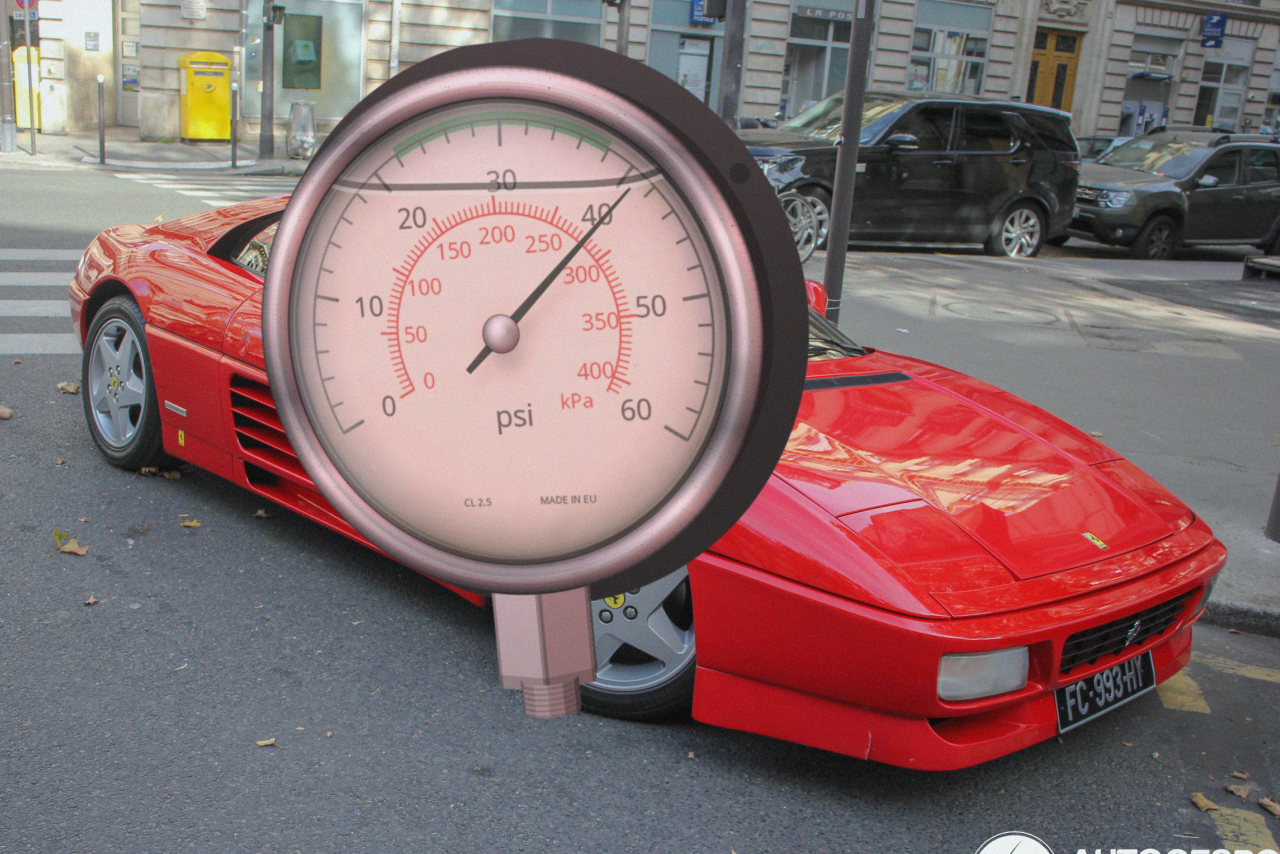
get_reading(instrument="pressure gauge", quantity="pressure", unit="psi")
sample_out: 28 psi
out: 41 psi
